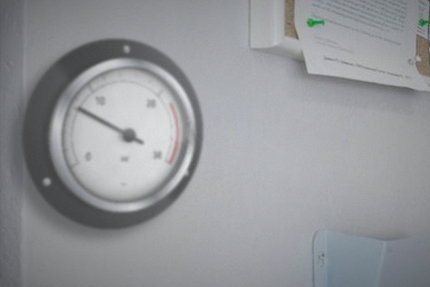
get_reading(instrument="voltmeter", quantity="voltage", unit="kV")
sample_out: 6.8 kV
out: 7 kV
